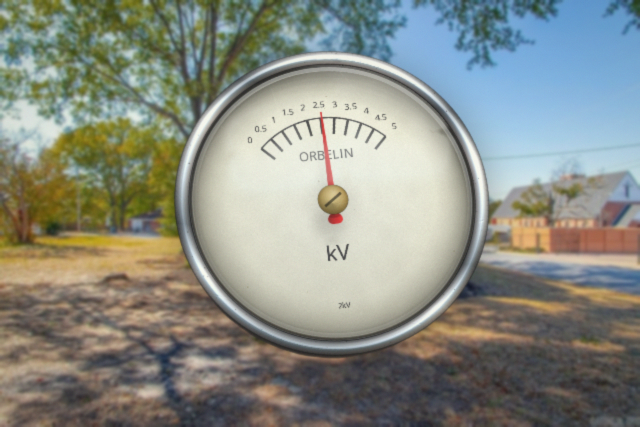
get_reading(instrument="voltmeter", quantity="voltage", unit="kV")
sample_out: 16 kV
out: 2.5 kV
